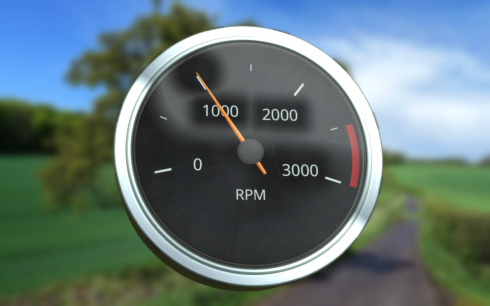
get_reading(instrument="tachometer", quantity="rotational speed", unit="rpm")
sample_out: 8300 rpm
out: 1000 rpm
